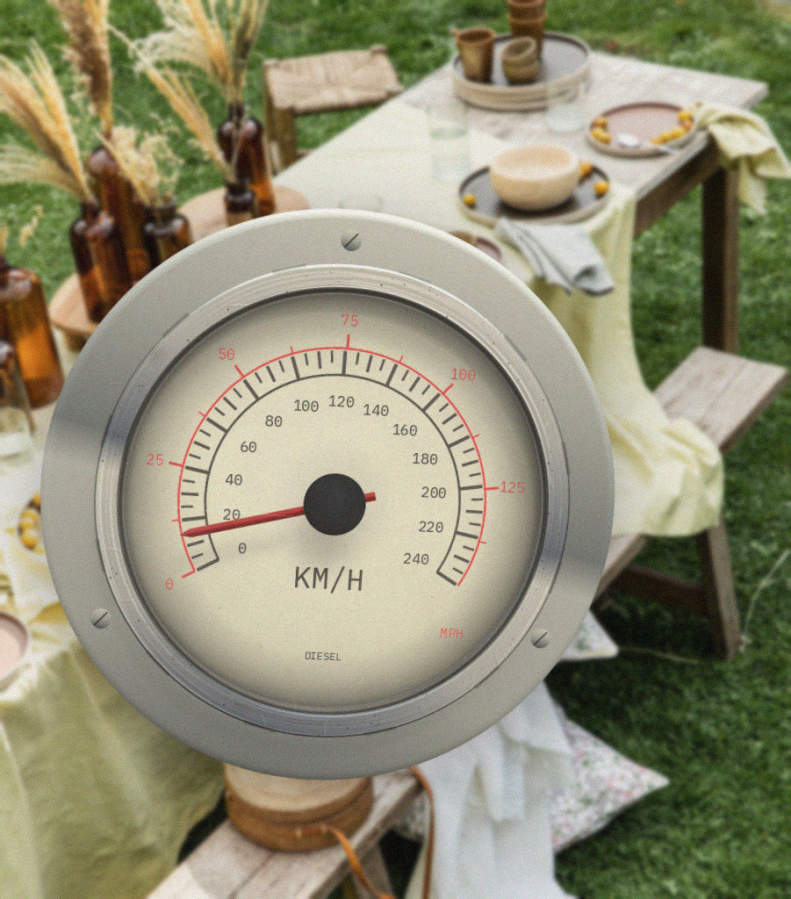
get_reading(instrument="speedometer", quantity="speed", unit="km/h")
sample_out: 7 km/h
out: 15 km/h
